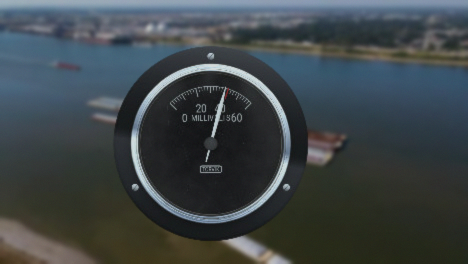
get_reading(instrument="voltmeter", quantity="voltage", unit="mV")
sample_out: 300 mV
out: 40 mV
